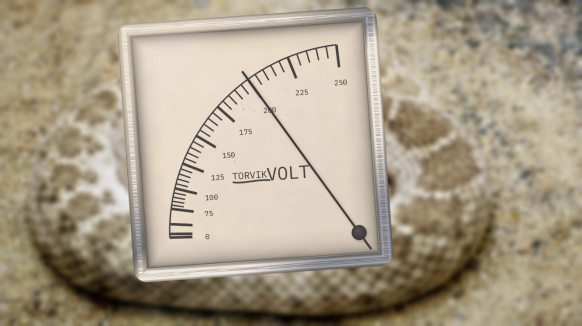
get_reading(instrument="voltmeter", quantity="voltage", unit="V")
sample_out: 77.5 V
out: 200 V
